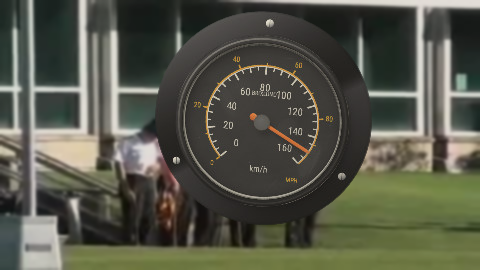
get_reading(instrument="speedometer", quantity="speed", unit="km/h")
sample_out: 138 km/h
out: 150 km/h
